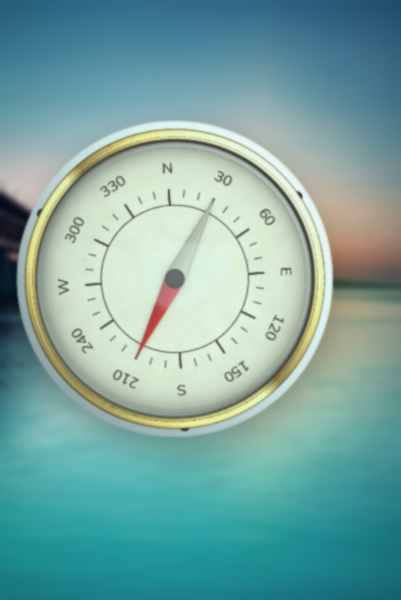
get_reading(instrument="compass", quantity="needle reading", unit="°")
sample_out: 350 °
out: 210 °
